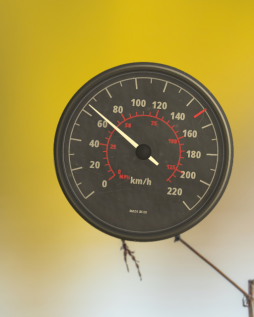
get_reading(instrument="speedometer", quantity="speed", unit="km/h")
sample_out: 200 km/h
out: 65 km/h
